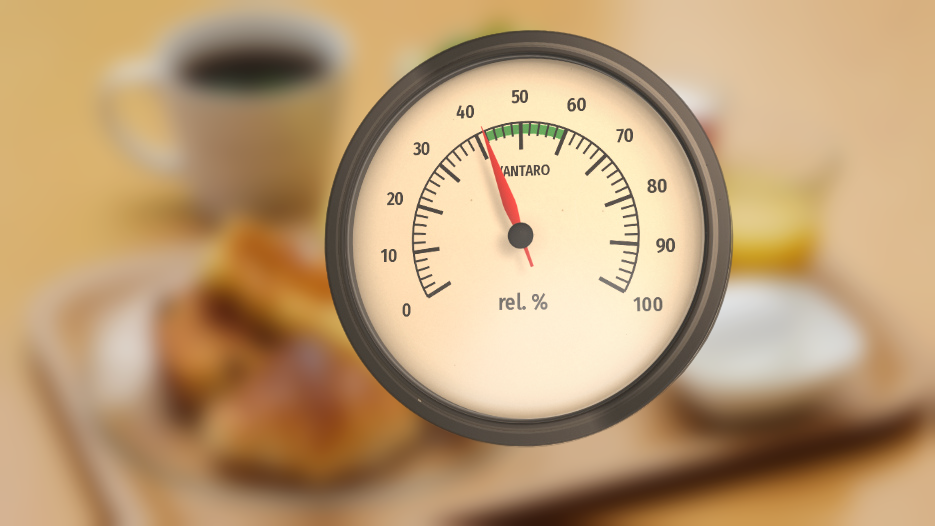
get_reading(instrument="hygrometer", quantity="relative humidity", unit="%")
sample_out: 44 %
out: 42 %
